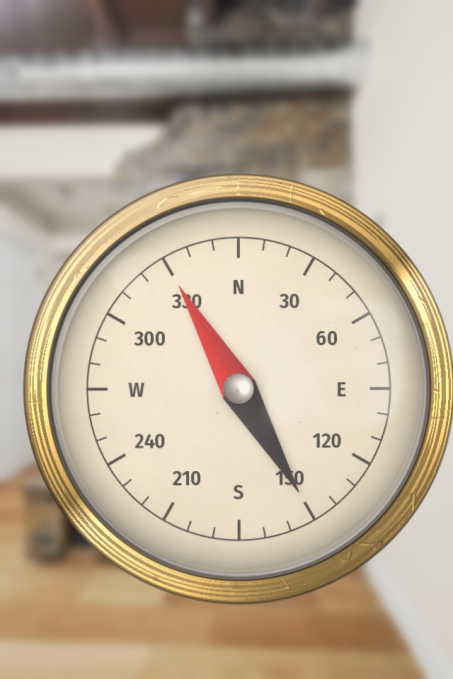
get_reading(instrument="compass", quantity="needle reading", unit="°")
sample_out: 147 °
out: 330 °
